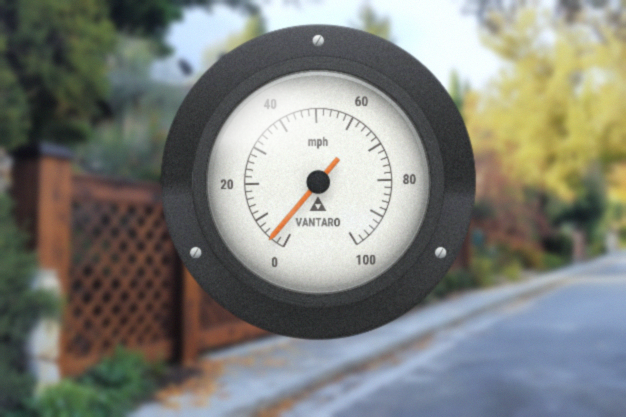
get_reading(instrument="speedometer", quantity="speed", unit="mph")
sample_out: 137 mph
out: 4 mph
